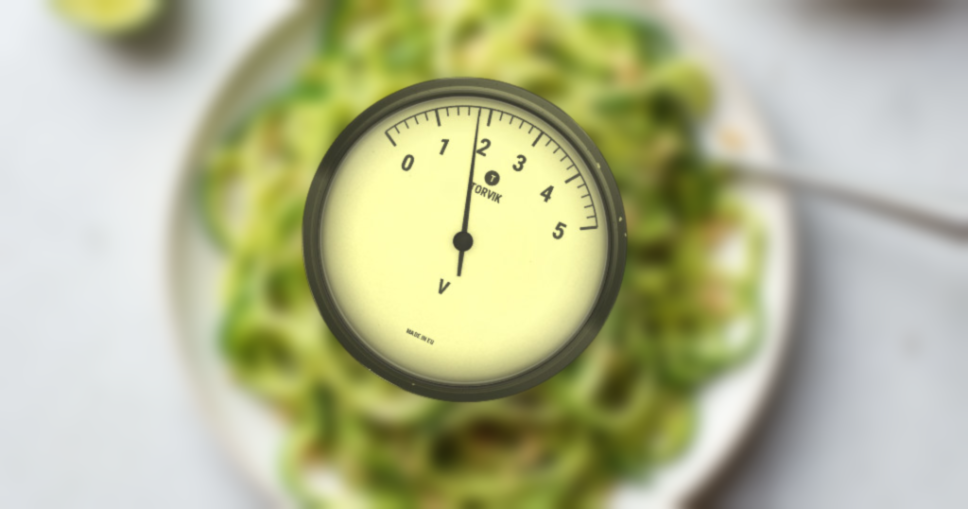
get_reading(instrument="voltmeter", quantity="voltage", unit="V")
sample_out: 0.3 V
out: 1.8 V
